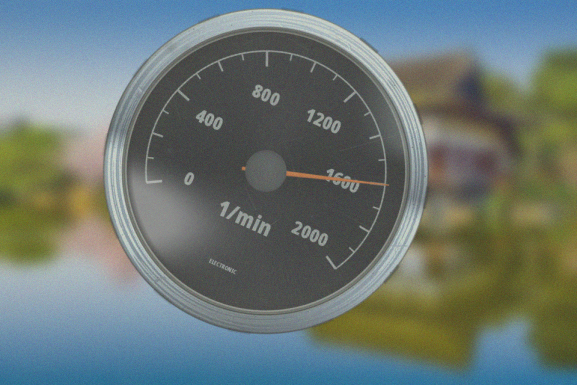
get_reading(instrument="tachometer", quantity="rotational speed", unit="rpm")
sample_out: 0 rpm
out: 1600 rpm
